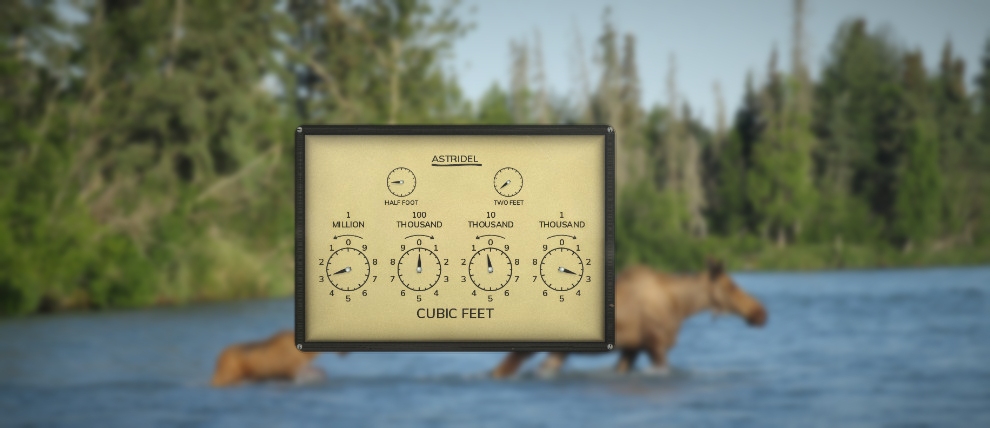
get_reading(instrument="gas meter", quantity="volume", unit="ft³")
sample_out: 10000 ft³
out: 300300 ft³
